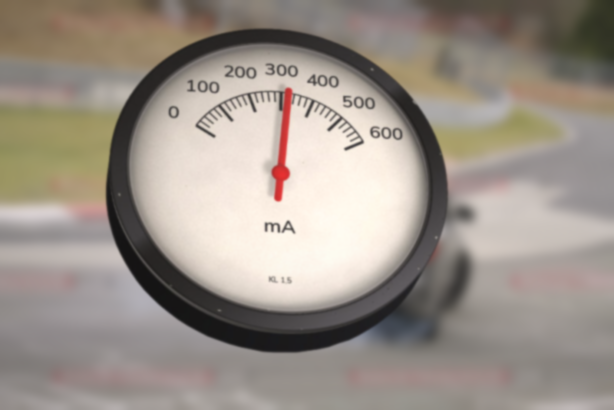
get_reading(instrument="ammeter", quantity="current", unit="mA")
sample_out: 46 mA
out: 320 mA
